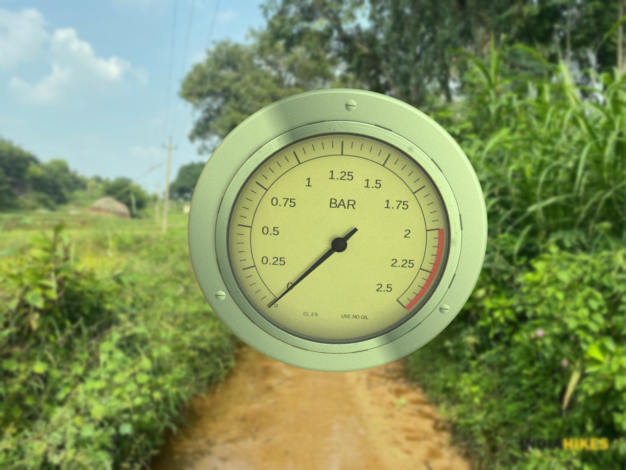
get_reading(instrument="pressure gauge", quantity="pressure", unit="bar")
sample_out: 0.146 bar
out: 0 bar
